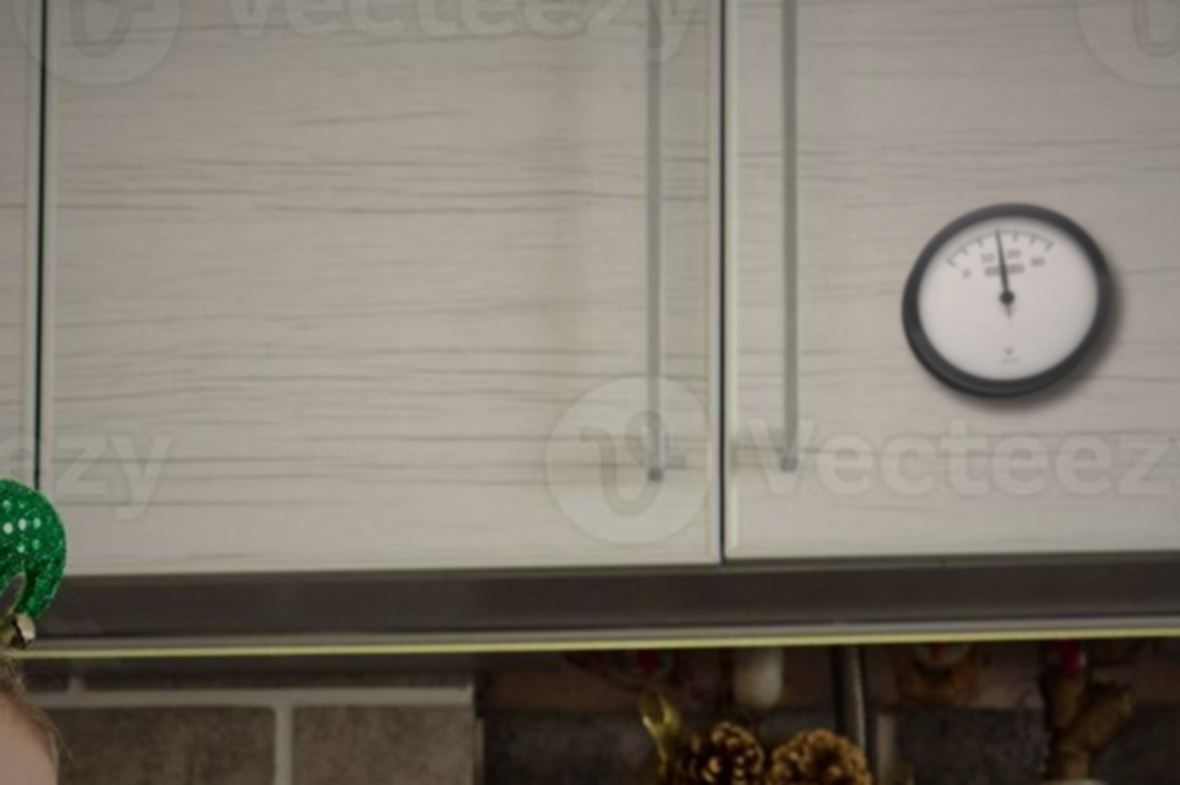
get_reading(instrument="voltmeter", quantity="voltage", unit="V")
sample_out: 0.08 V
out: 15 V
